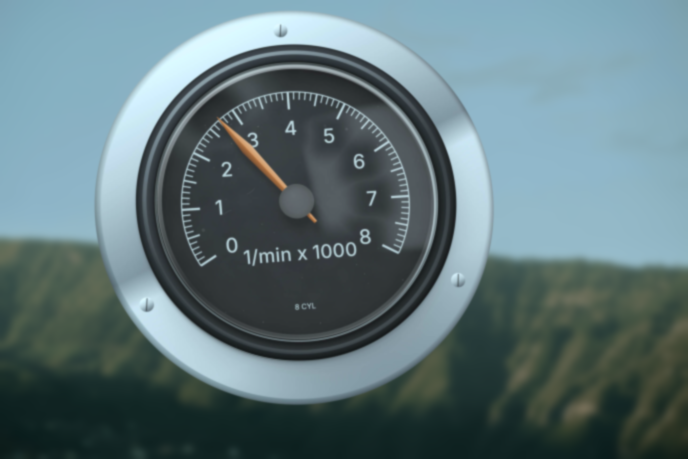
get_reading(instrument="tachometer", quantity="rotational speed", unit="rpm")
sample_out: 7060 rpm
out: 2700 rpm
